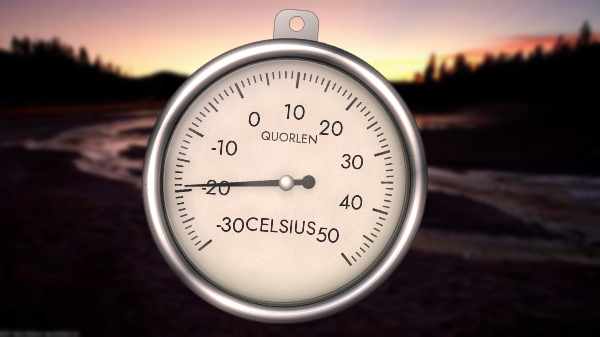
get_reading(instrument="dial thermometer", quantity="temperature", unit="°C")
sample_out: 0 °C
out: -19 °C
